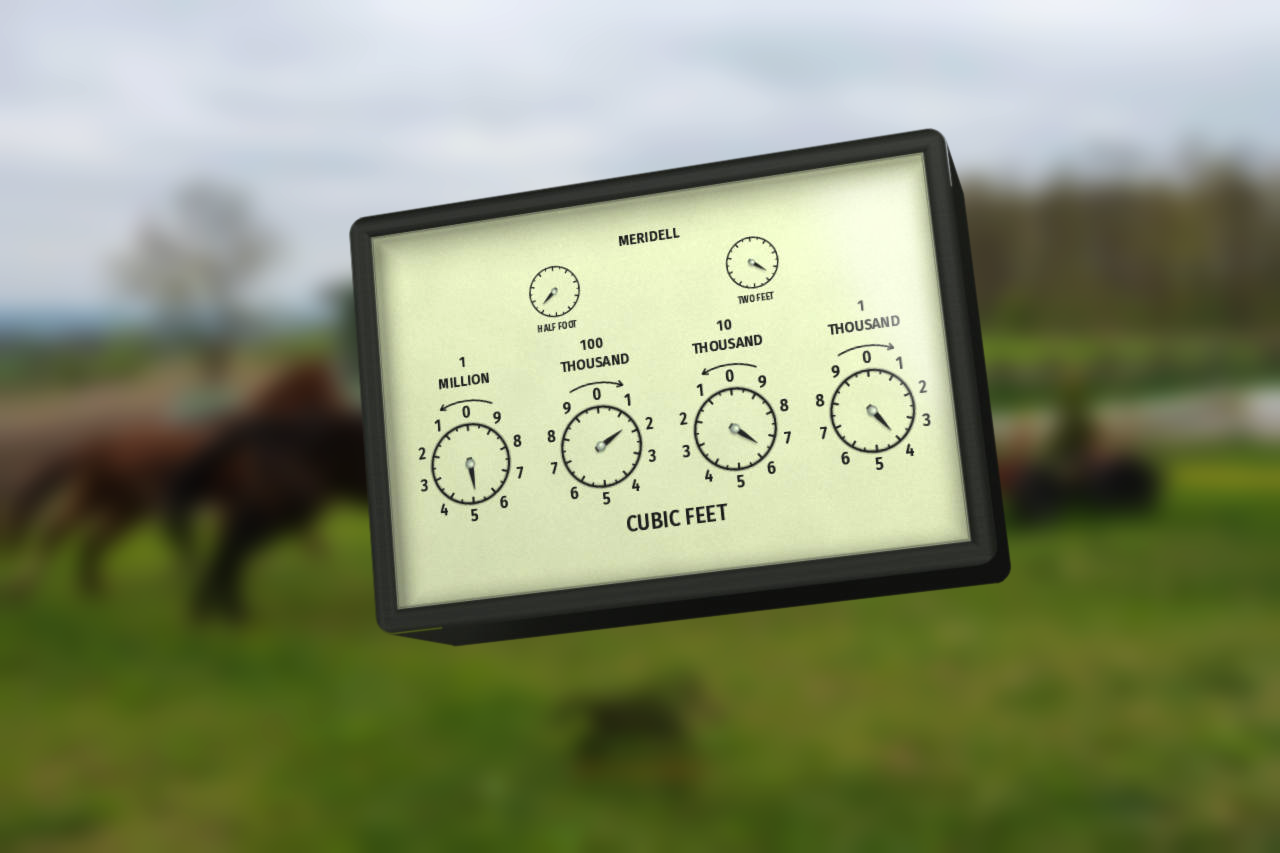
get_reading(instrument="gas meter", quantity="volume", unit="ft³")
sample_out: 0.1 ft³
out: 516400 ft³
